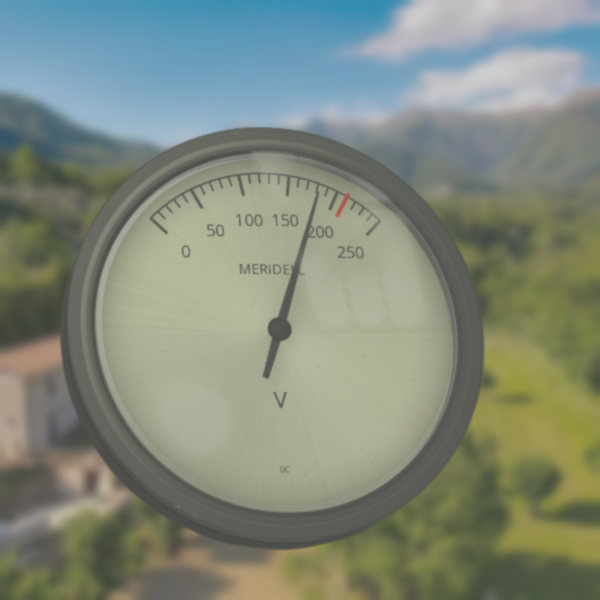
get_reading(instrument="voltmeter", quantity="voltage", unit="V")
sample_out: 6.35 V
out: 180 V
